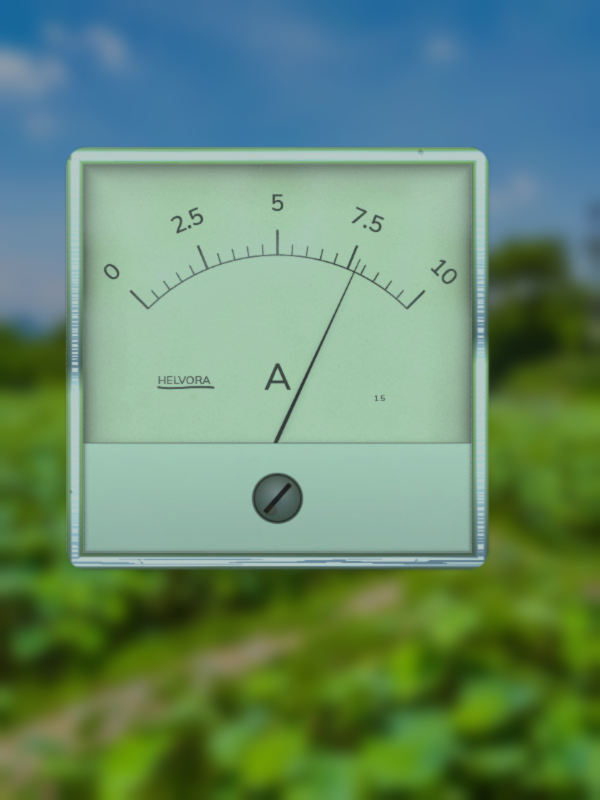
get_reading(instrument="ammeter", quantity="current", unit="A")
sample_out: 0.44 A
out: 7.75 A
